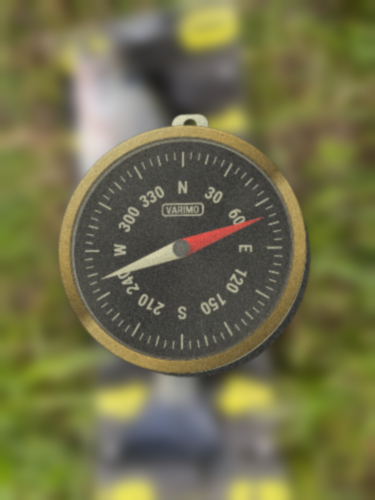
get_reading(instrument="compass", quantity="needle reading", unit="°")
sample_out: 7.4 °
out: 70 °
